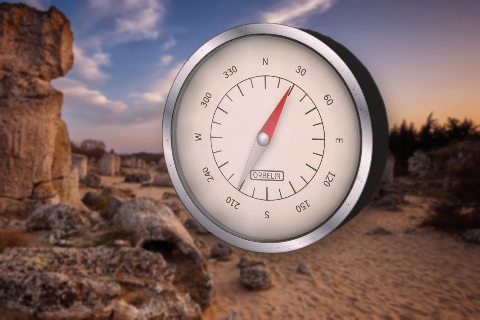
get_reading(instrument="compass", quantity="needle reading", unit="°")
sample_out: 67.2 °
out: 30 °
